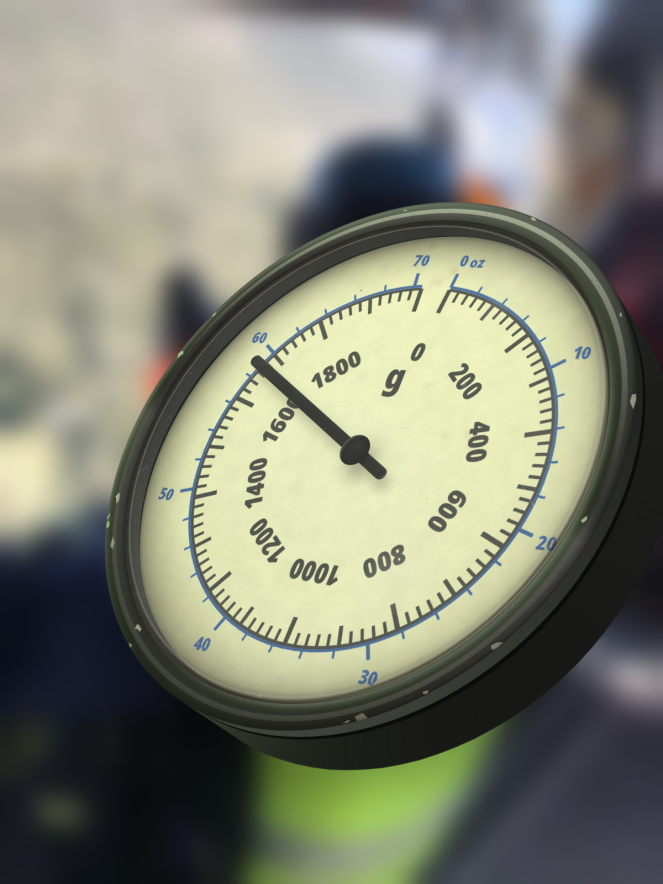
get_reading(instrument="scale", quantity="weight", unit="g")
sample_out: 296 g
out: 1670 g
